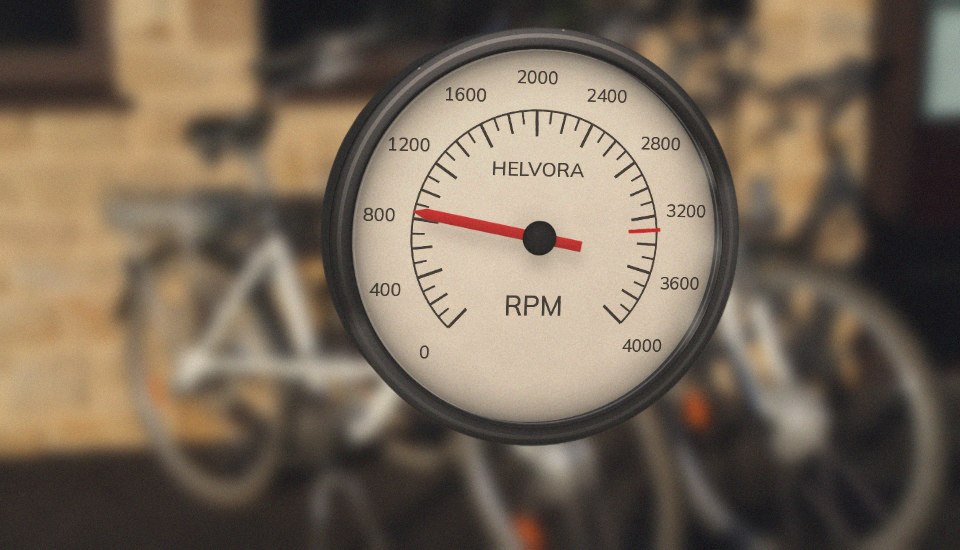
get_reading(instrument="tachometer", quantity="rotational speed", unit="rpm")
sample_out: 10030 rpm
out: 850 rpm
